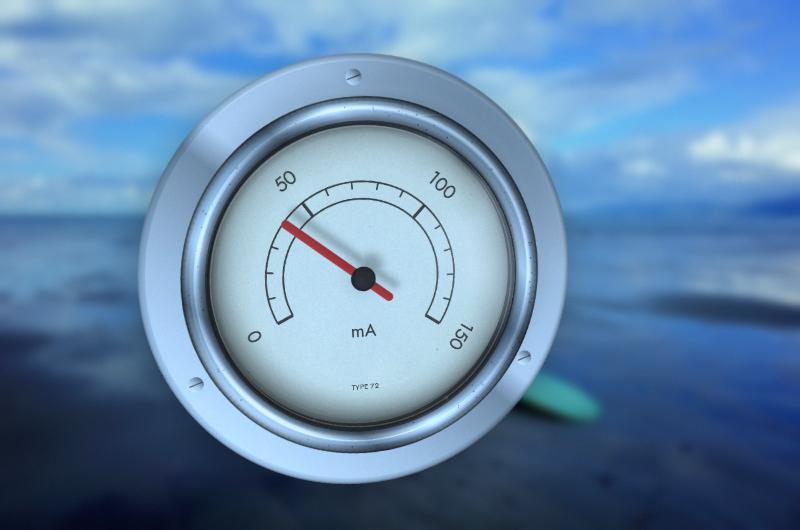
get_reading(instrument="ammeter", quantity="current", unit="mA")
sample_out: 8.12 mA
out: 40 mA
